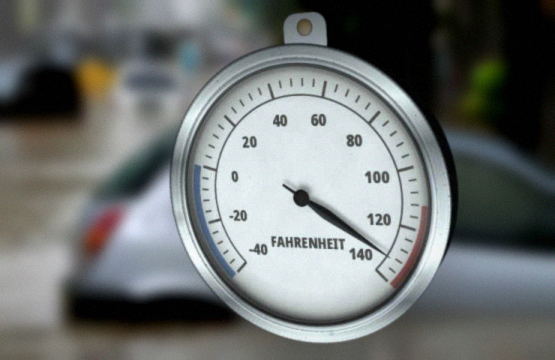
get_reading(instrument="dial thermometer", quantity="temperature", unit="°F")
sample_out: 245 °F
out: 132 °F
